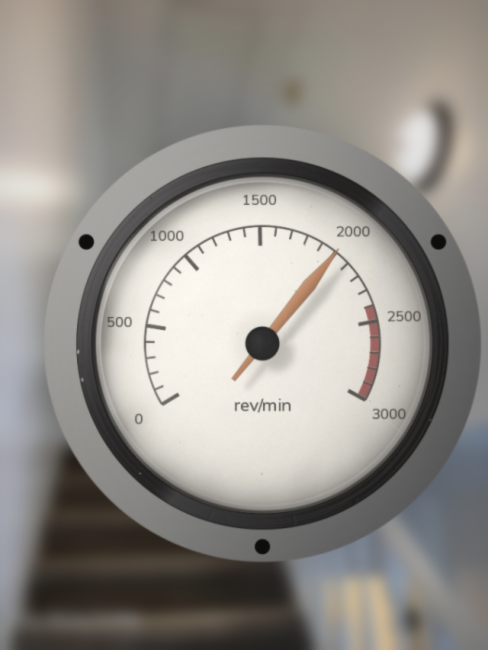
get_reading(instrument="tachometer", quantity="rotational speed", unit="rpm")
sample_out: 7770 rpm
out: 2000 rpm
